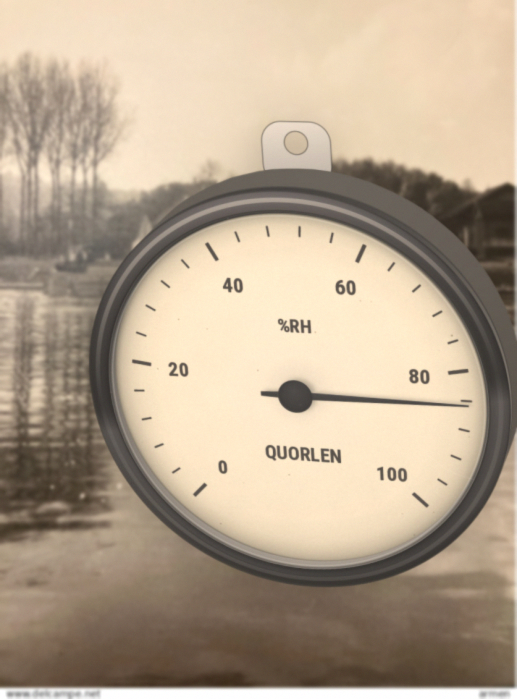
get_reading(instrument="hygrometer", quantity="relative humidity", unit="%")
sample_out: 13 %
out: 84 %
